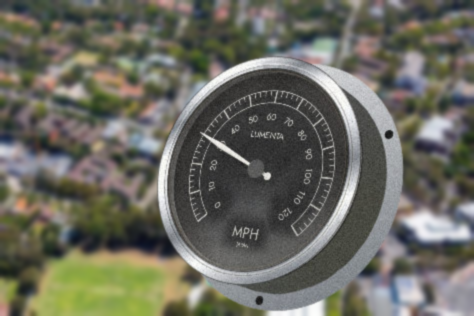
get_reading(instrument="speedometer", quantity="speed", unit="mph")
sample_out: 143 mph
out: 30 mph
